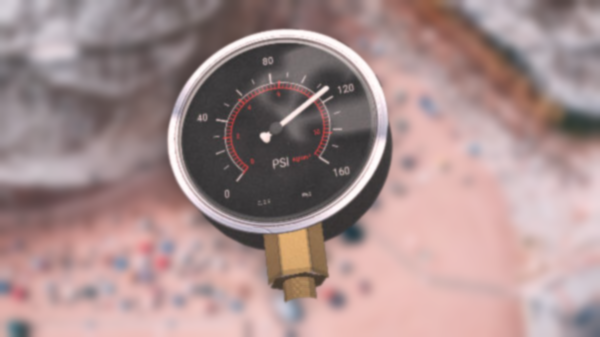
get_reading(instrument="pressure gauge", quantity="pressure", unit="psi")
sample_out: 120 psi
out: 115 psi
